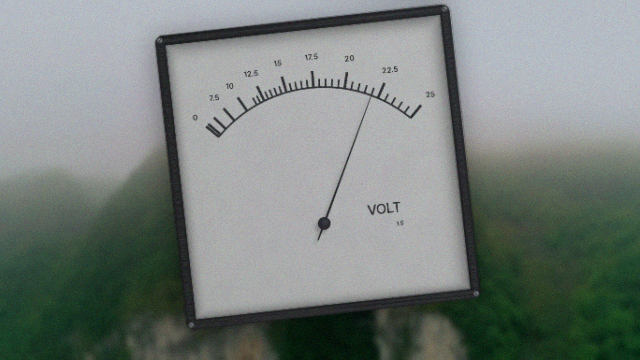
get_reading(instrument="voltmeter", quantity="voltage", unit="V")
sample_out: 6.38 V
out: 22 V
